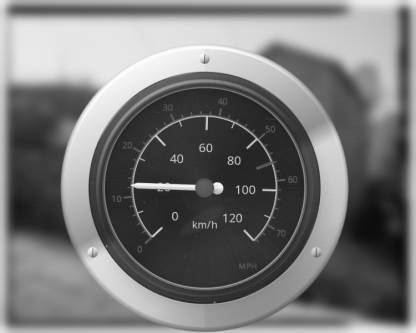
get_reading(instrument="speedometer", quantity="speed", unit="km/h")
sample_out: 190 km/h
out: 20 km/h
